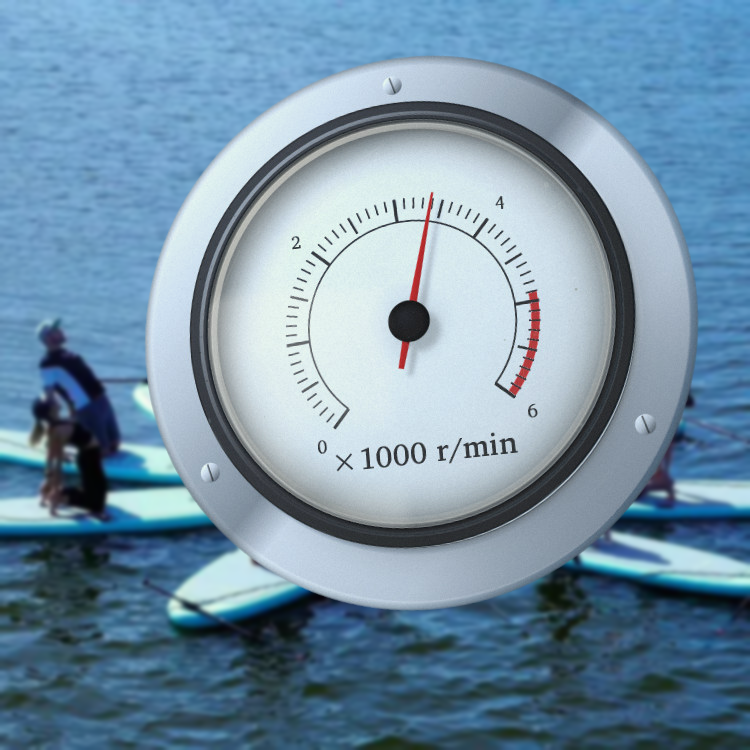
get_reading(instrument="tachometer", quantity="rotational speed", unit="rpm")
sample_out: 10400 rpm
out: 3400 rpm
